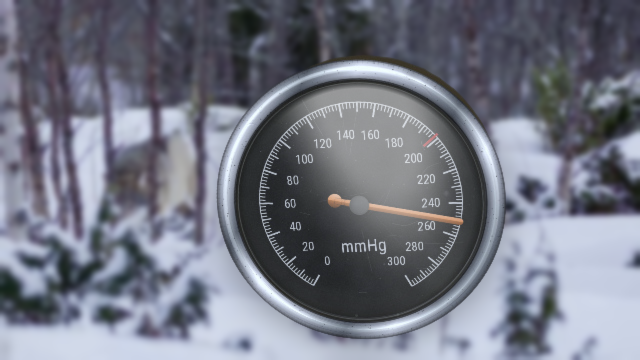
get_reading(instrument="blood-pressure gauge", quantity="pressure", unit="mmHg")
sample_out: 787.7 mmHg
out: 250 mmHg
